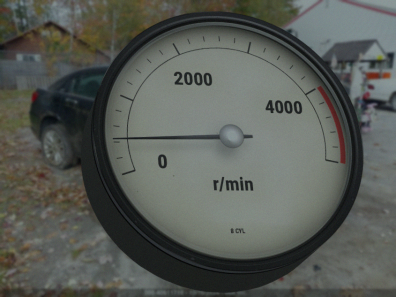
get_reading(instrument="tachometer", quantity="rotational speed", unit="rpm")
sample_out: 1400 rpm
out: 400 rpm
